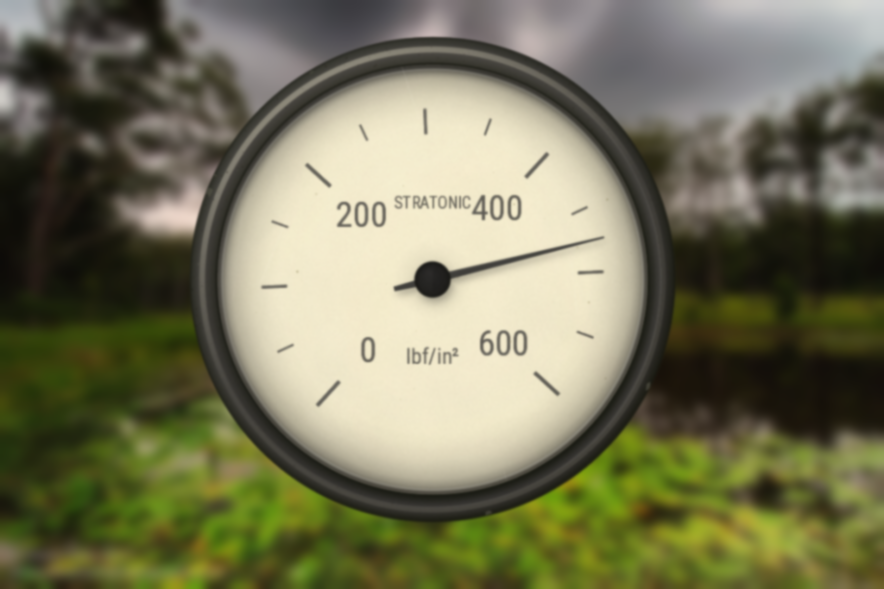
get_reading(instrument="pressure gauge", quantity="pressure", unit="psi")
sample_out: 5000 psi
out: 475 psi
